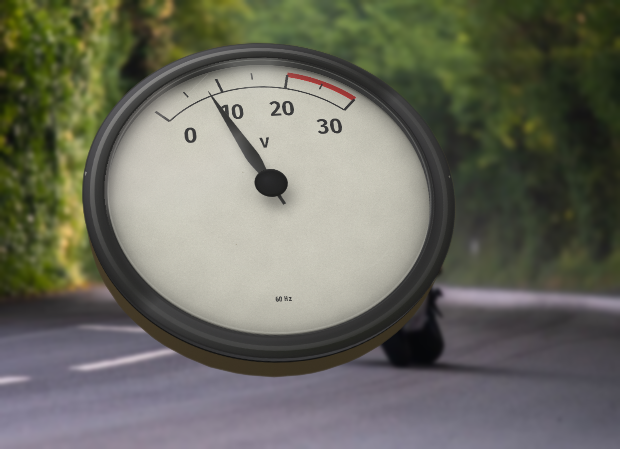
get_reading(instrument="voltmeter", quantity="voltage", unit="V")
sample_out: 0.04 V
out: 7.5 V
